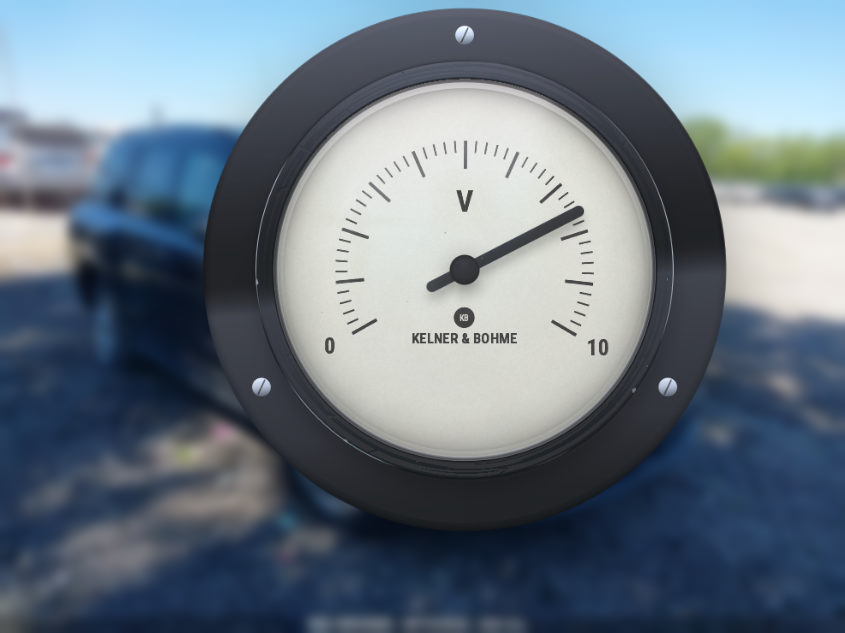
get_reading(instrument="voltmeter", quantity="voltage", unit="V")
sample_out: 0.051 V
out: 7.6 V
